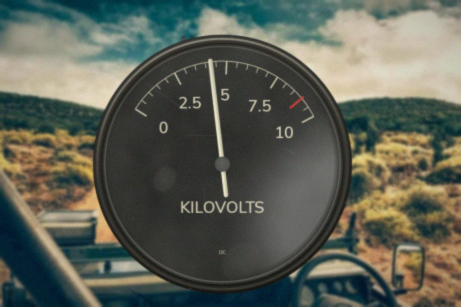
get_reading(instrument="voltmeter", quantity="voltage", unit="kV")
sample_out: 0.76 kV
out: 4.25 kV
